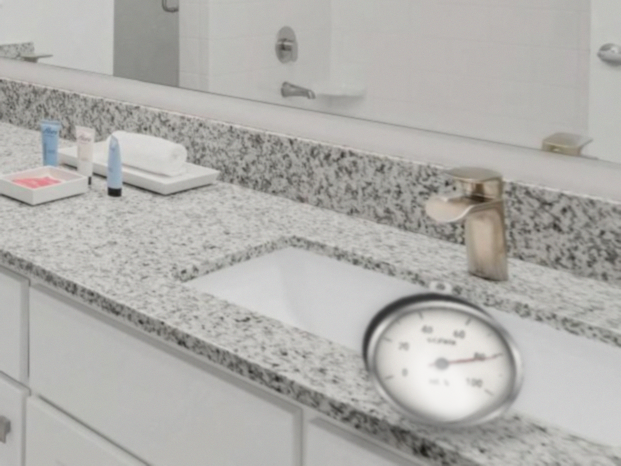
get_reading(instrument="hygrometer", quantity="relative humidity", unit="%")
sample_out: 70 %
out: 80 %
